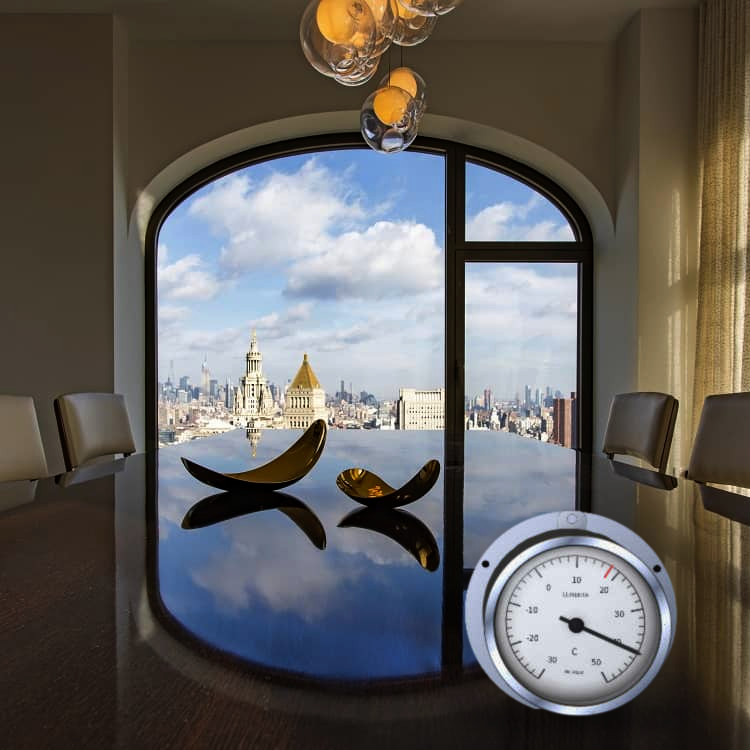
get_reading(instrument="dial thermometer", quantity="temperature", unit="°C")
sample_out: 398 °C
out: 40 °C
